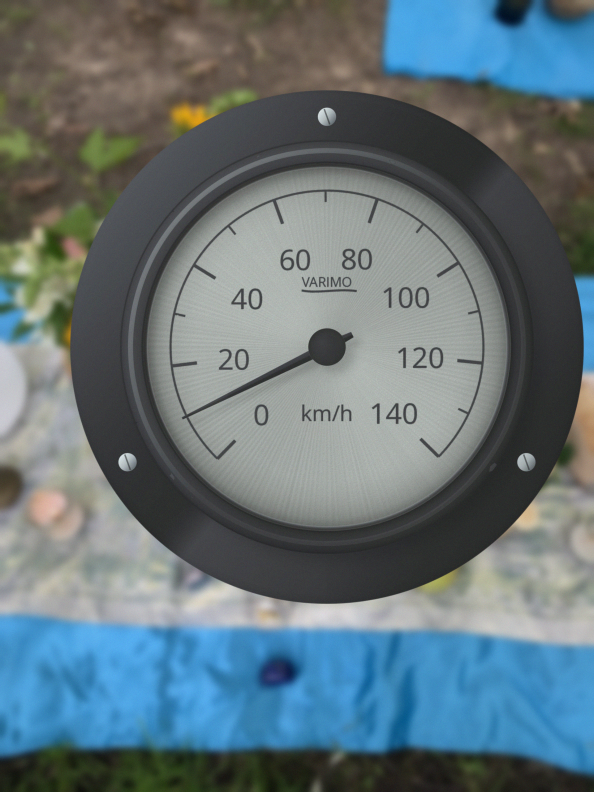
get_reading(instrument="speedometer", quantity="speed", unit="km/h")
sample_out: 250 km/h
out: 10 km/h
